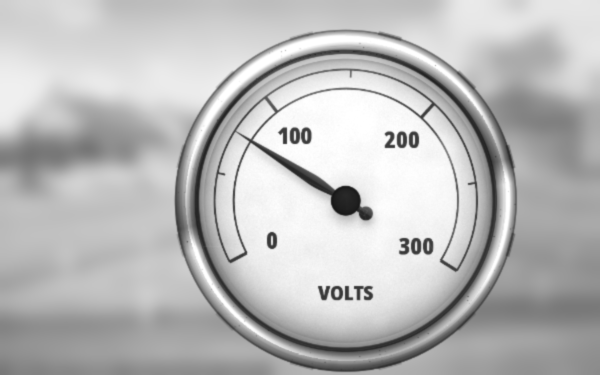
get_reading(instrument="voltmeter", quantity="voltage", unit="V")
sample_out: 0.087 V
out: 75 V
